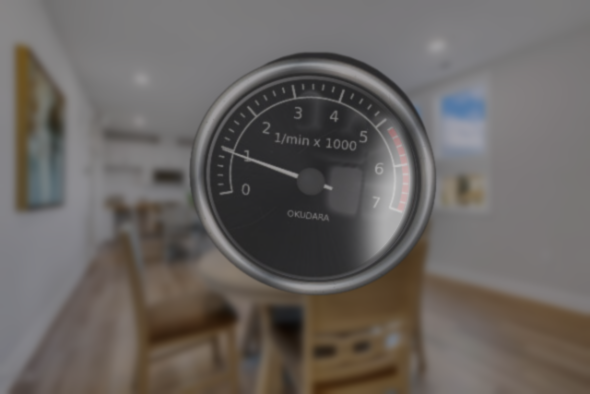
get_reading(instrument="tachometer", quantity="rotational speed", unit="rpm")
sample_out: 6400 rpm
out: 1000 rpm
